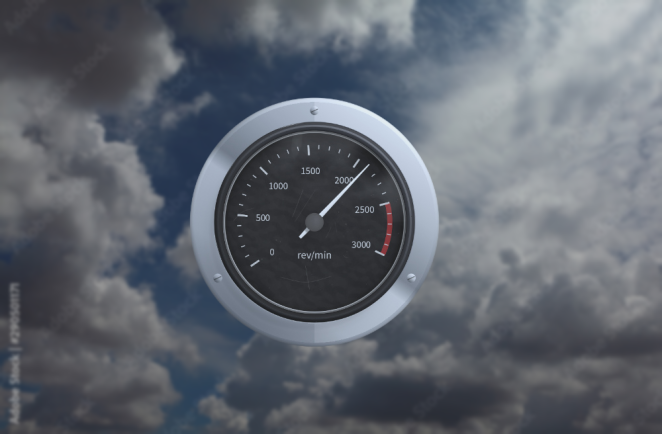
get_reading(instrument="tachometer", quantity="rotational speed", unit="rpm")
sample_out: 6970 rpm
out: 2100 rpm
